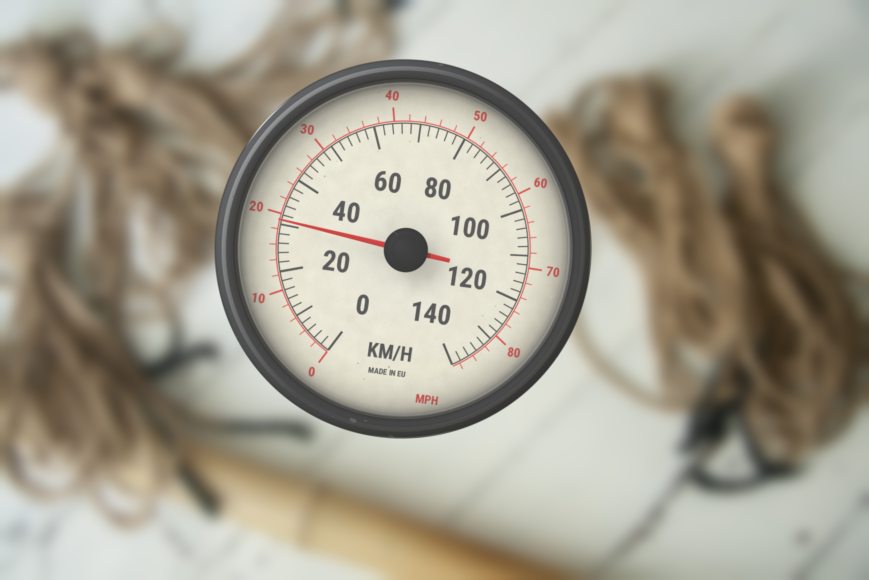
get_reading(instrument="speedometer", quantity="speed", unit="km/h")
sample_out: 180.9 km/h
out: 31 km/h
